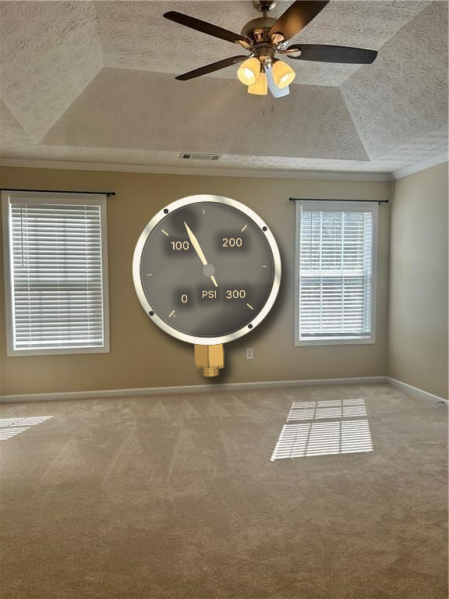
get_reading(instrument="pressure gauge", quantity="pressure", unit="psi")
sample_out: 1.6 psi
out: 125 psi
